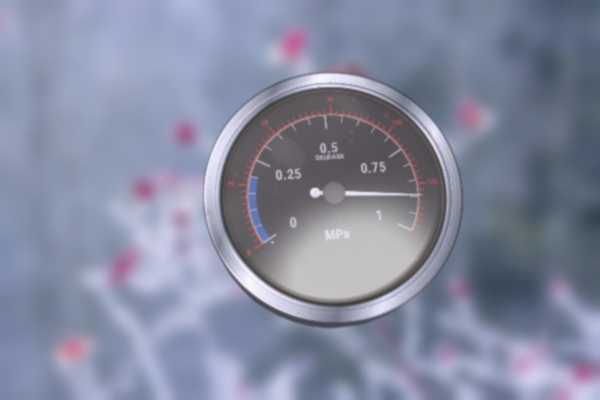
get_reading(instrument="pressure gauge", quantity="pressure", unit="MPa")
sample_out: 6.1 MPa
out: 0.9 MPa
